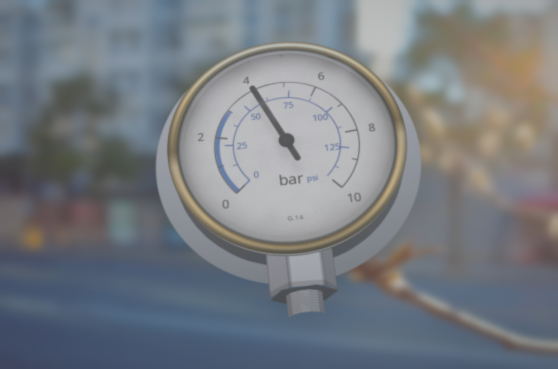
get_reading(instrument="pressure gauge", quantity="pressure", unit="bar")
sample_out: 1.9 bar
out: 4 bar
